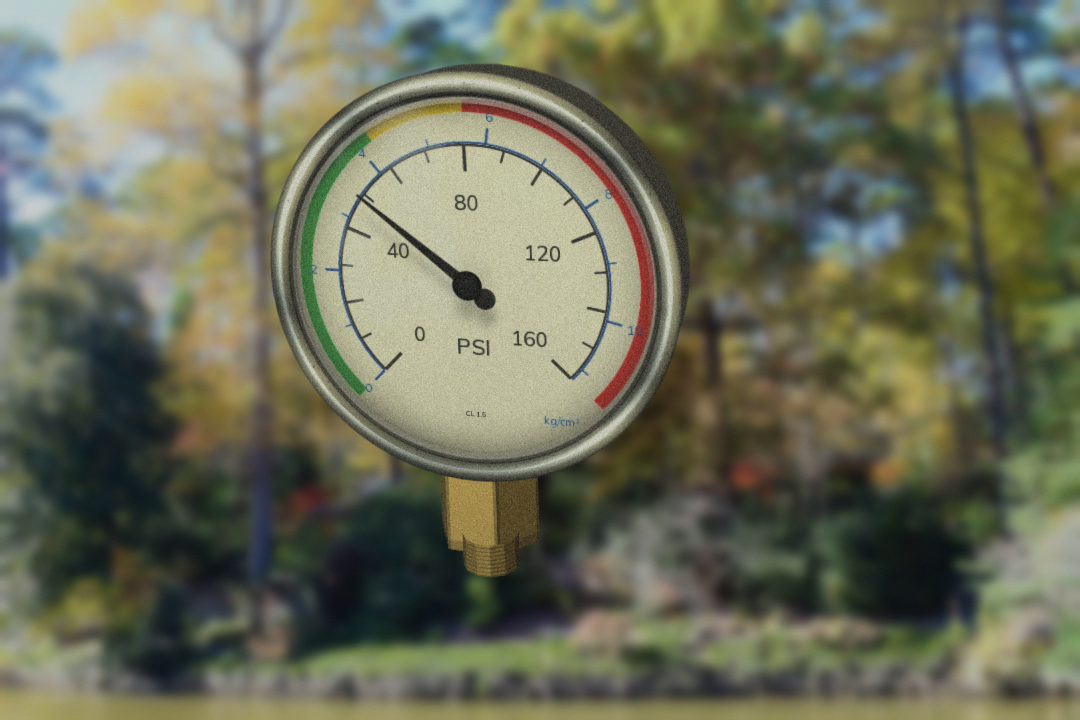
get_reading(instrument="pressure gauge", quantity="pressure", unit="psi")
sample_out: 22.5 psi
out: 50 psi
